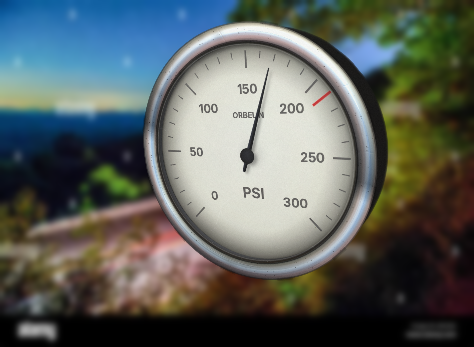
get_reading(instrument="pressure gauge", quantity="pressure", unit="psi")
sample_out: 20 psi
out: 170 psi
